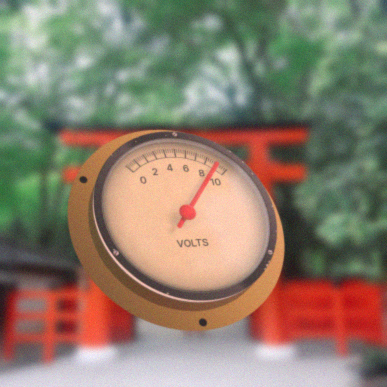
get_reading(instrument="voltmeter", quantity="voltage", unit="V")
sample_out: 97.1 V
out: 9 V
